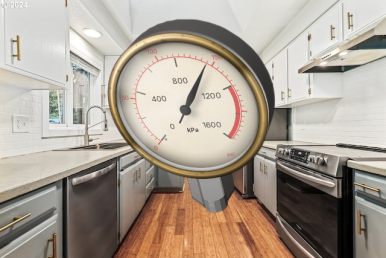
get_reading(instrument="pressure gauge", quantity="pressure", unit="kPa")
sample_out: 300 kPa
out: 1000 kPa
